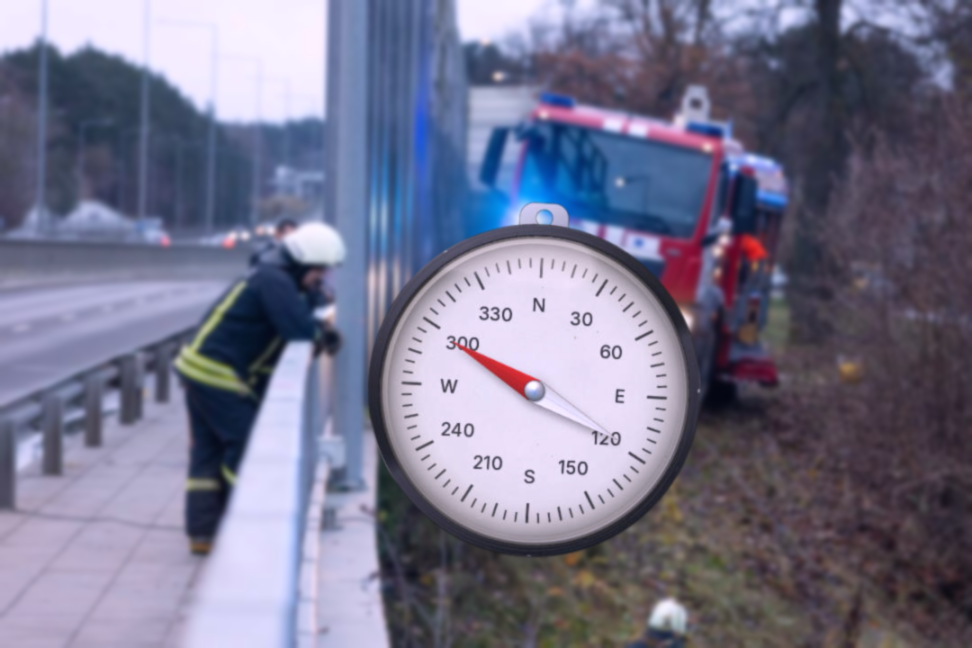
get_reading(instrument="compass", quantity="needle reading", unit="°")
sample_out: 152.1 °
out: 297.5 °
